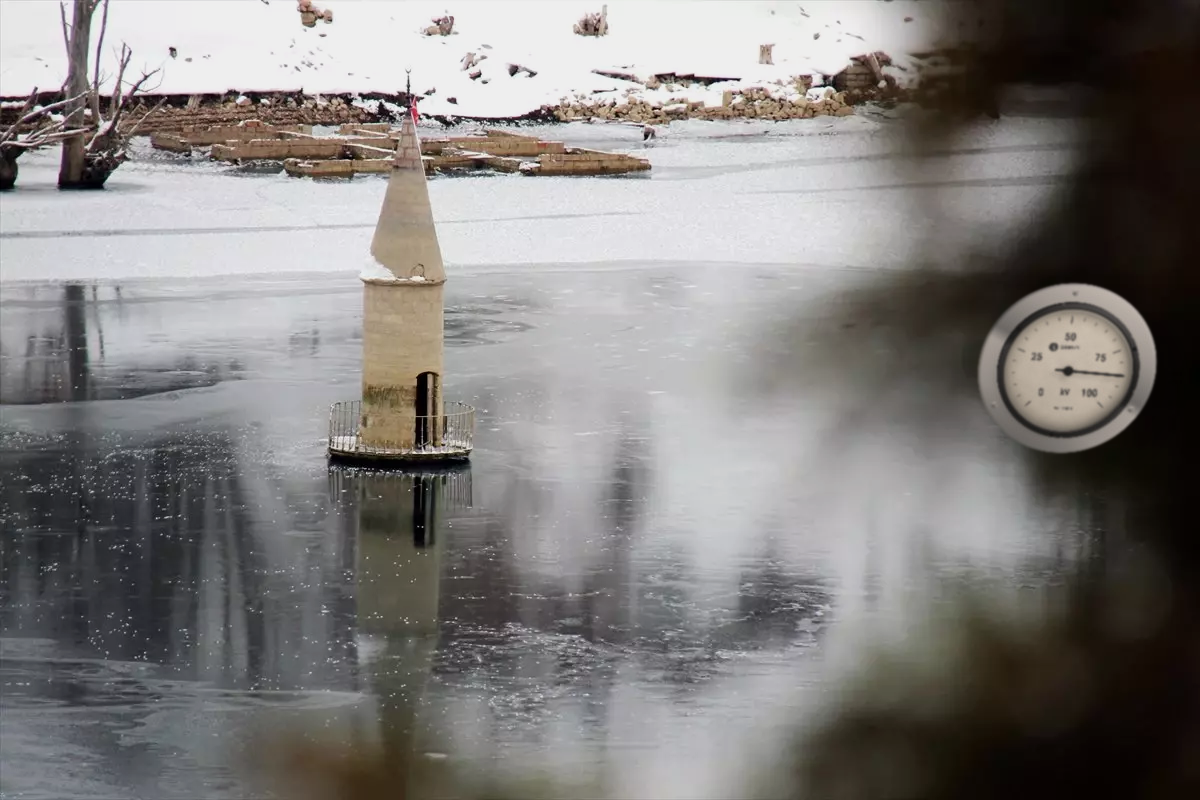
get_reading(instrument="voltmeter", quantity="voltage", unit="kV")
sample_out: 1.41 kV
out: 85 kV
